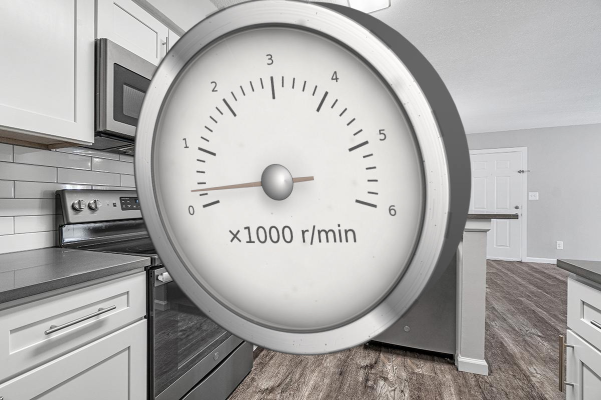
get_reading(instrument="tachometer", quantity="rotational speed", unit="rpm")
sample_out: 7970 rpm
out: 300 rpm
